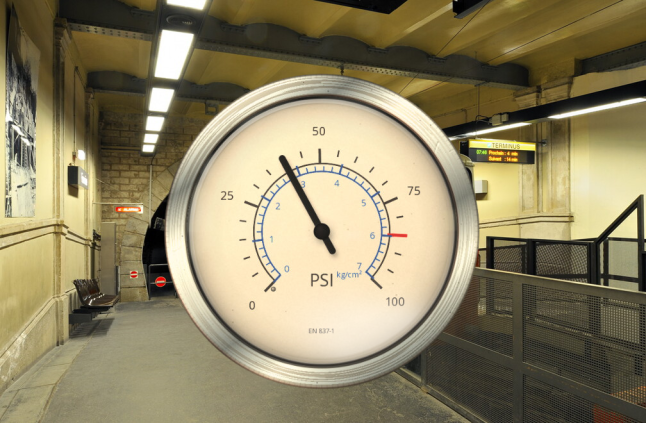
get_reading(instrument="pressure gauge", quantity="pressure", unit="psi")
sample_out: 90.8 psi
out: 40 psi
